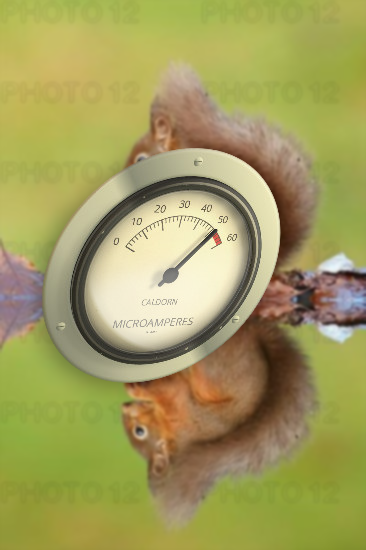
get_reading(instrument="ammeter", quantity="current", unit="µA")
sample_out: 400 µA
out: 50 µA
